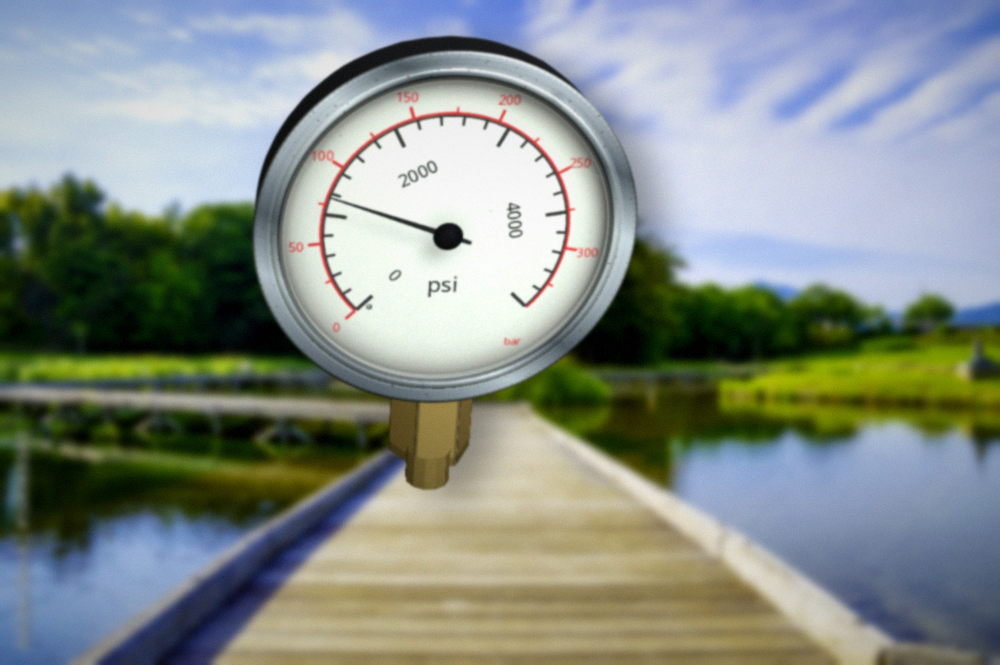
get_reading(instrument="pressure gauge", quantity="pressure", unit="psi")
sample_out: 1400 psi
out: 1200 psi
